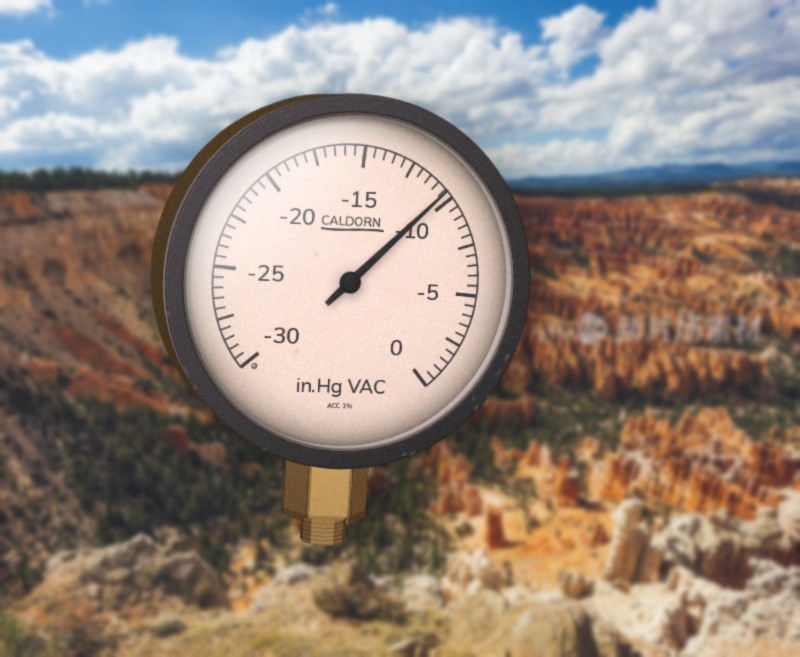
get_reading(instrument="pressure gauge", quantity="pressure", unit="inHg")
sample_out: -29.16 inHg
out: -10.5 inHg
